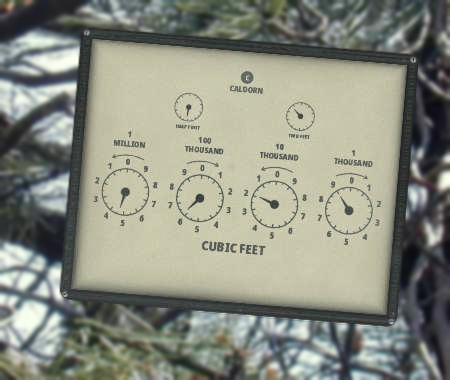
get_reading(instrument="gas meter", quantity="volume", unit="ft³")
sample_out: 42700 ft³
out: 461900 ft³
